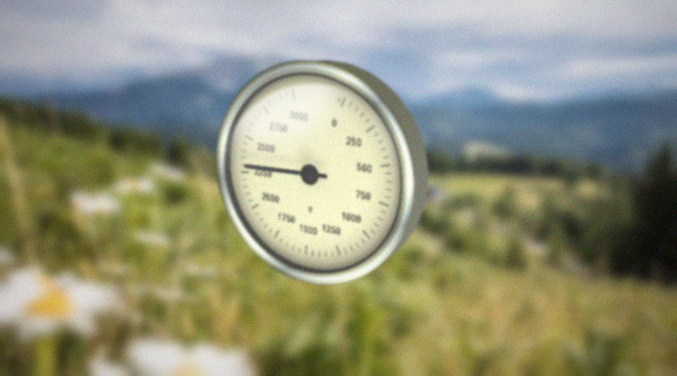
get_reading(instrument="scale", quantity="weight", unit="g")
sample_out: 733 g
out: 2300 g
